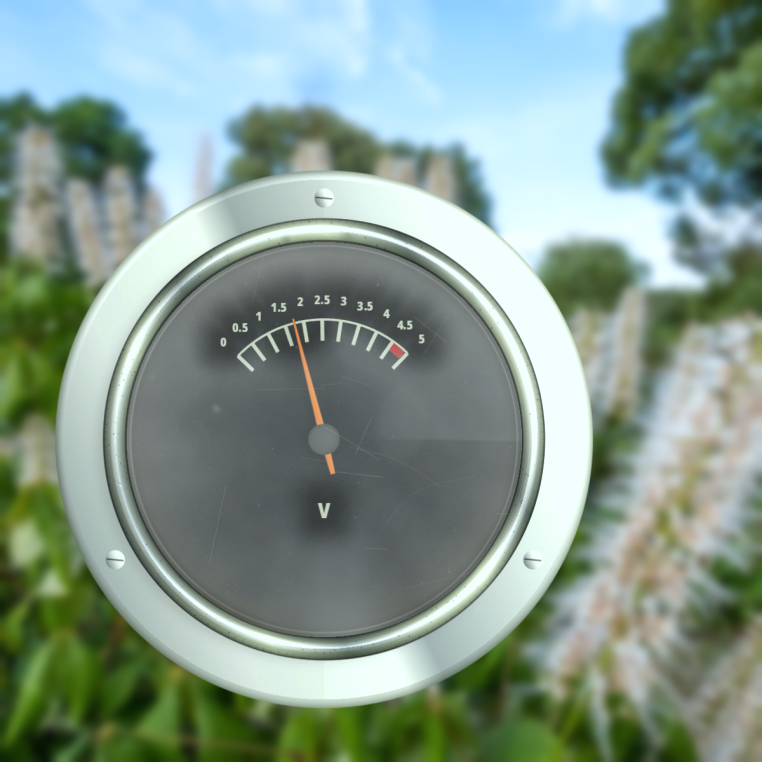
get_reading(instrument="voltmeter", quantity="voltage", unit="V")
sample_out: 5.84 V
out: 1.75 V
